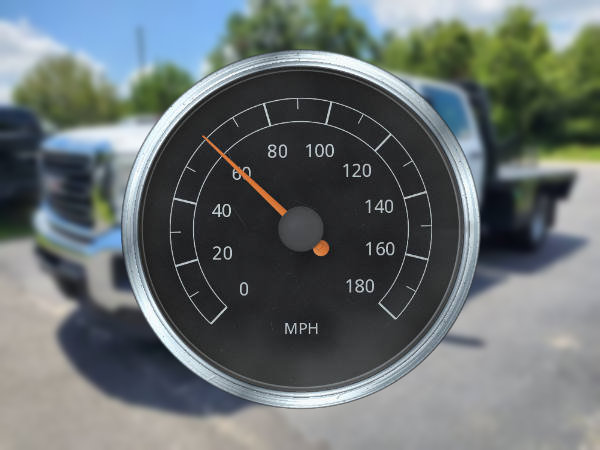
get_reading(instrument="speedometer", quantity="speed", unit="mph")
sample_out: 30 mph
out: 60 mph
